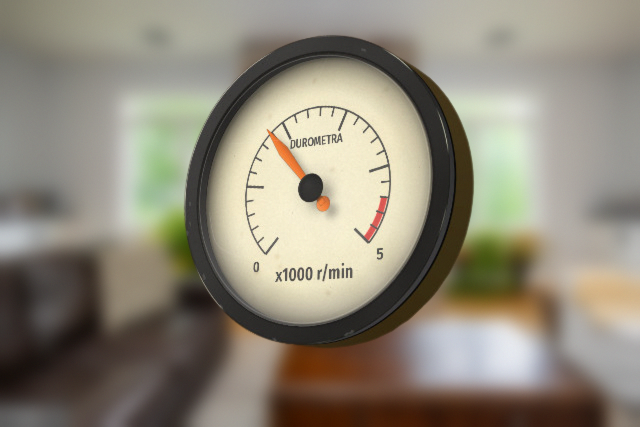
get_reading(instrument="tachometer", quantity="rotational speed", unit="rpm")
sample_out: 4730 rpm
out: 1800 rpm
